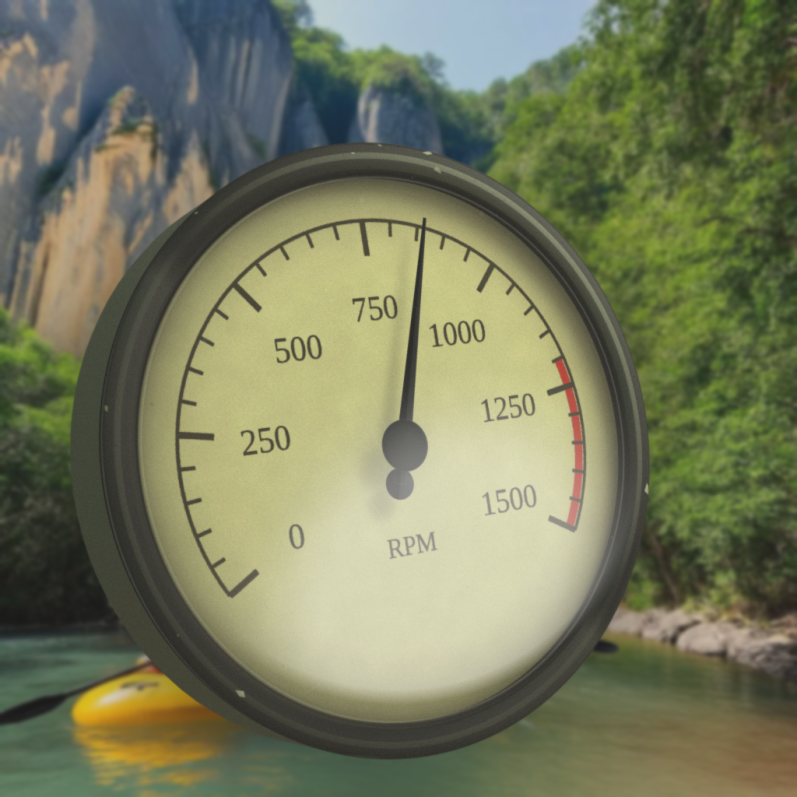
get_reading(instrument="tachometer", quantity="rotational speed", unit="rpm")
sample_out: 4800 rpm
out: 850 rpm
